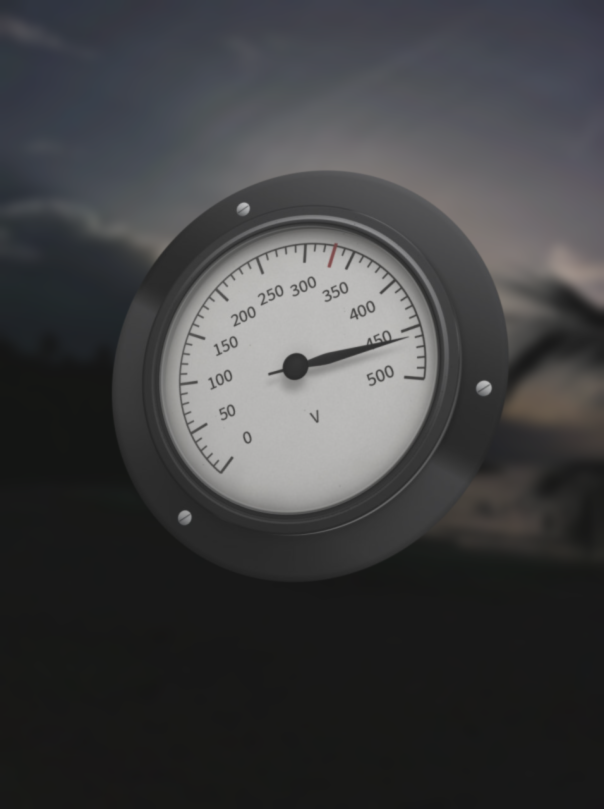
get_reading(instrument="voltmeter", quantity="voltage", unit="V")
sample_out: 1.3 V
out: 460 V
